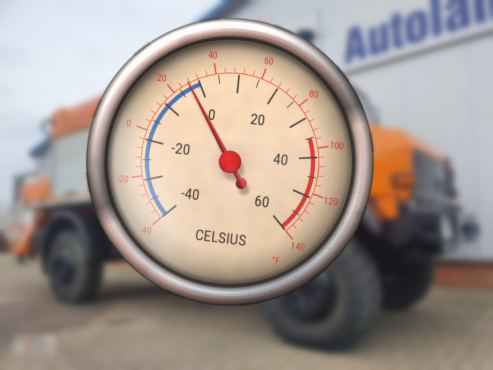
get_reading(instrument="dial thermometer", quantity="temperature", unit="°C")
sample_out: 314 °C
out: -2.5 °C
